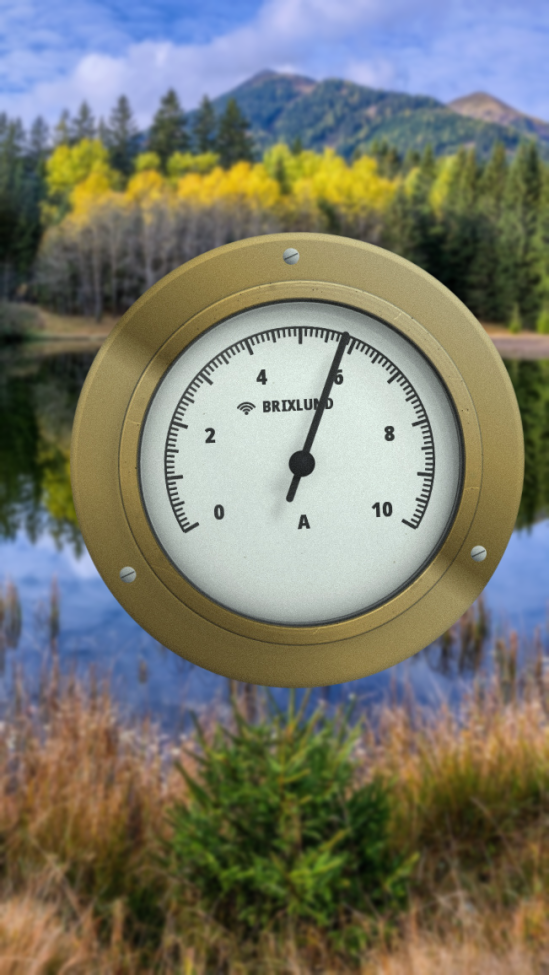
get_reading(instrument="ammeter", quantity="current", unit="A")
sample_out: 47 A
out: 5.8 A
